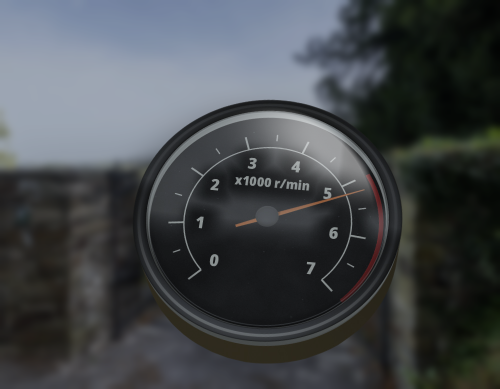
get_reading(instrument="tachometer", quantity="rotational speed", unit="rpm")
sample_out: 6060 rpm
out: 5250 rpm
